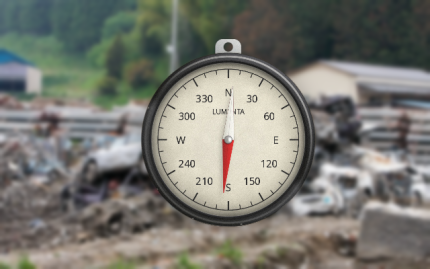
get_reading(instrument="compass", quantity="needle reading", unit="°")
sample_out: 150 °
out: 185 °
